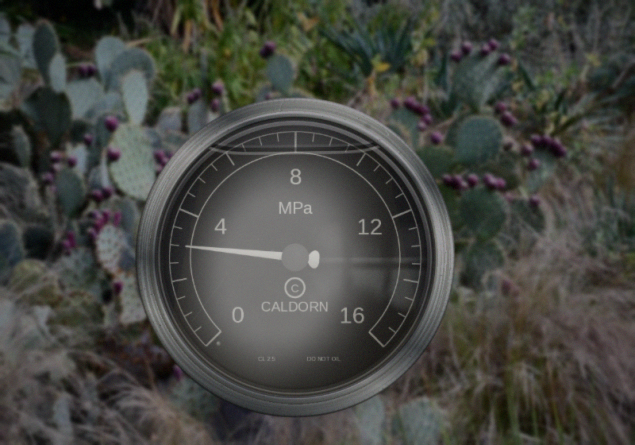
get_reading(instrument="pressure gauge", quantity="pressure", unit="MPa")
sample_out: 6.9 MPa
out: 3 MPa
